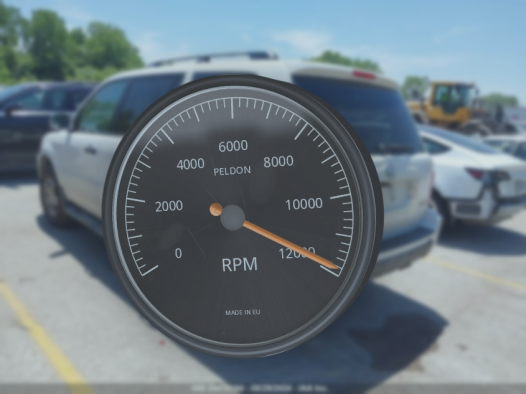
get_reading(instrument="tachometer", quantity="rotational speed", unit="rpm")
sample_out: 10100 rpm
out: 11800 rpm
